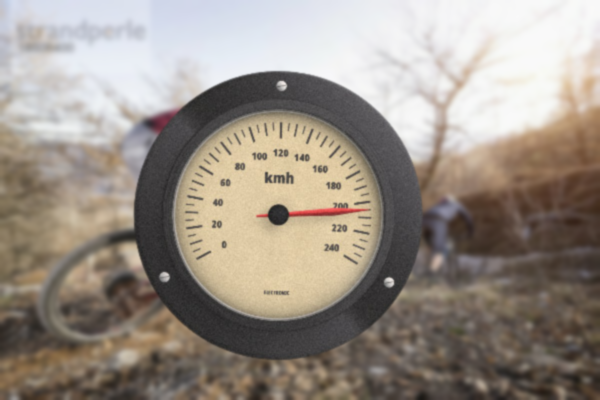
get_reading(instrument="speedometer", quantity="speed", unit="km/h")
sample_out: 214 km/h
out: 205 km/h
